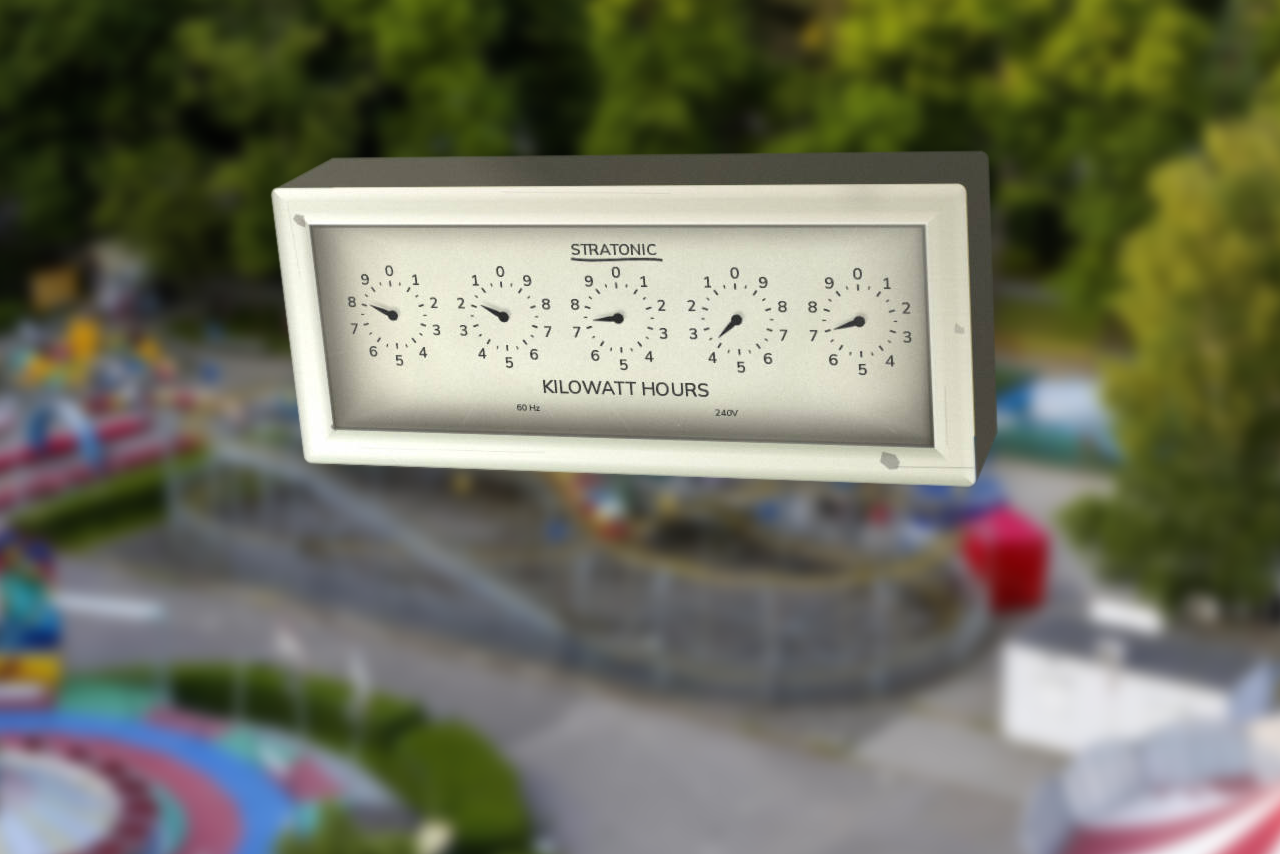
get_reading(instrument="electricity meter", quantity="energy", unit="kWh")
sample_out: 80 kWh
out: 81737 kWh
